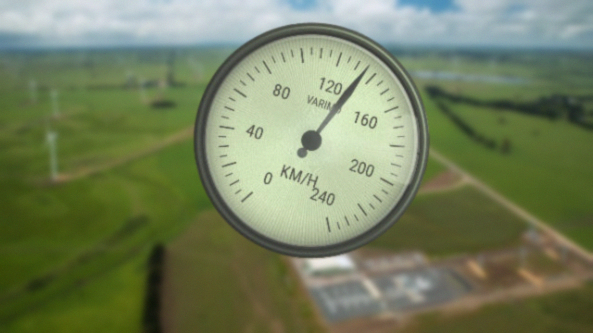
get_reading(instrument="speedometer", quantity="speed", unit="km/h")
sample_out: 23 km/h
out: 135 km/h
